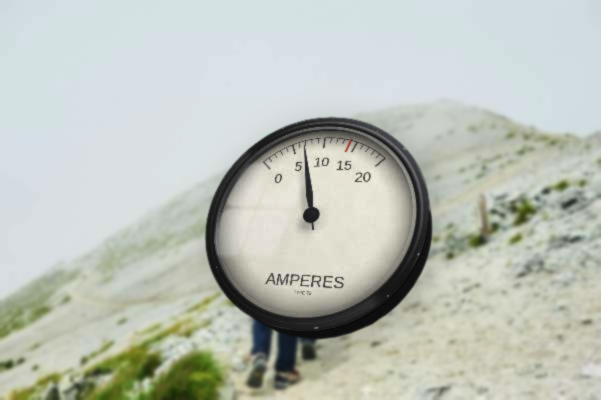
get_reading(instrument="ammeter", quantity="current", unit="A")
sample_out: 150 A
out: 7 A
